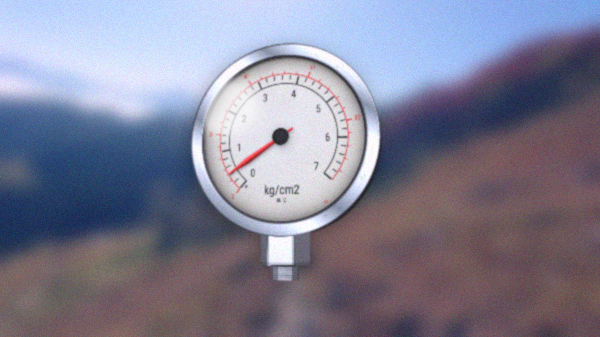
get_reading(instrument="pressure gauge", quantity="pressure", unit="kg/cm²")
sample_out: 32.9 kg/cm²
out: 0.4 kg/cm²
